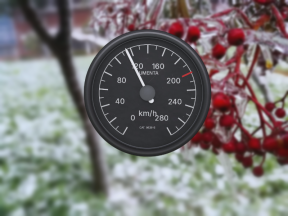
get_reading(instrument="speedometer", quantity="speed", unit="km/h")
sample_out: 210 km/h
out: 115 km/h
